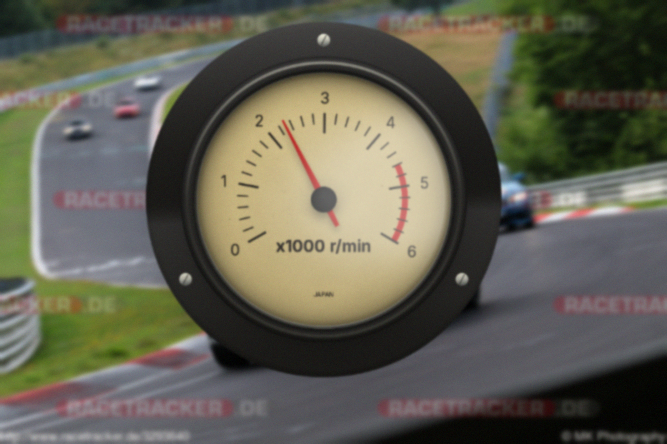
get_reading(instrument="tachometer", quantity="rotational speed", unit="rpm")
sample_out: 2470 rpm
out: 2300 rpm
